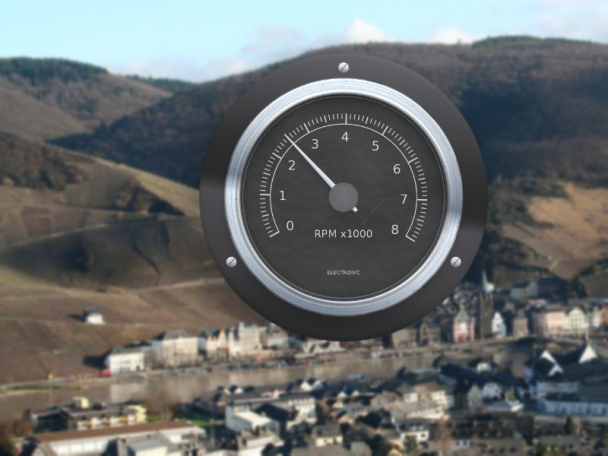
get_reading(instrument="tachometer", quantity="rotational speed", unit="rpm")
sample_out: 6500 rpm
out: 2500 rpm
